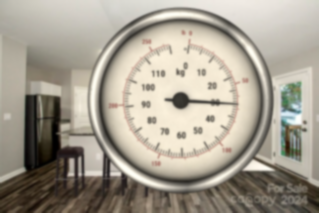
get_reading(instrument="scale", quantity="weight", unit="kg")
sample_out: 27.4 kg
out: 30 kg
